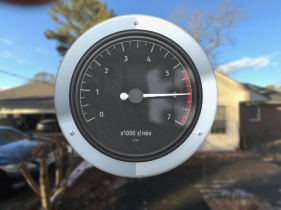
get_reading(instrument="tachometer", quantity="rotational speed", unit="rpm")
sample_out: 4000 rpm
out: 6000 rpm
